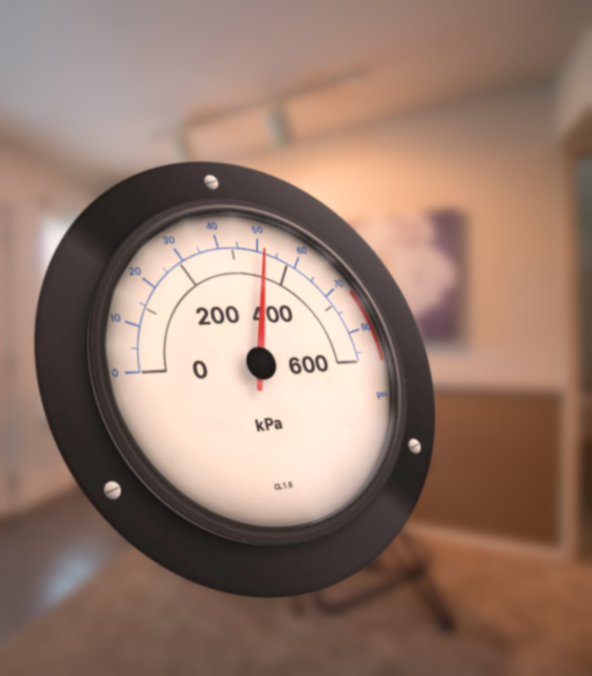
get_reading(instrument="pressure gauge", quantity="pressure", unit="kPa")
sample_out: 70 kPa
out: 350 kPa
